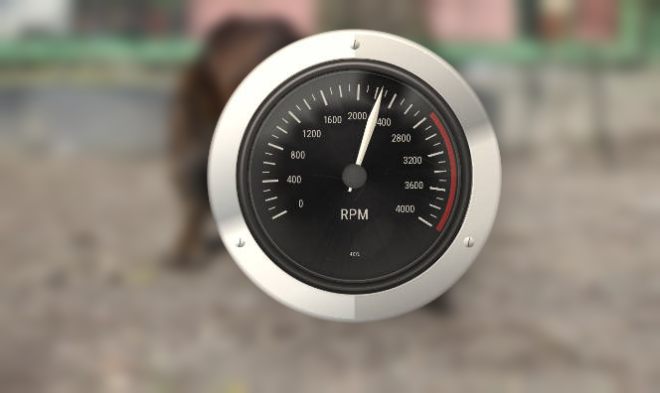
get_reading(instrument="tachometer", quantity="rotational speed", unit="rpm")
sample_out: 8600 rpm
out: 2250 rpm
